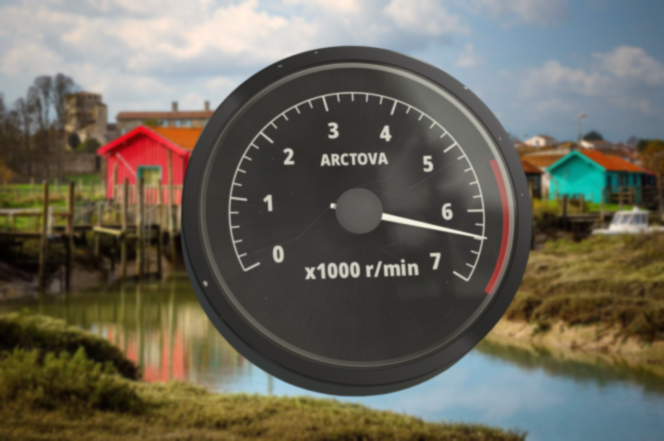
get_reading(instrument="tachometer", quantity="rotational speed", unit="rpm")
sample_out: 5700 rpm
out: 6400 rpm
